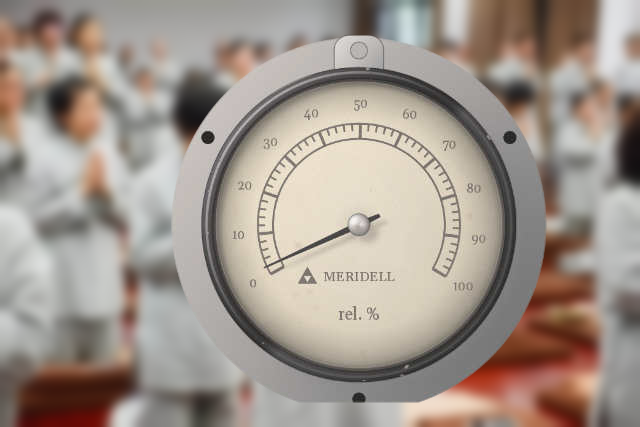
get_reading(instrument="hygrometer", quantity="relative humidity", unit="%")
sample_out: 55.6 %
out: 2 %
